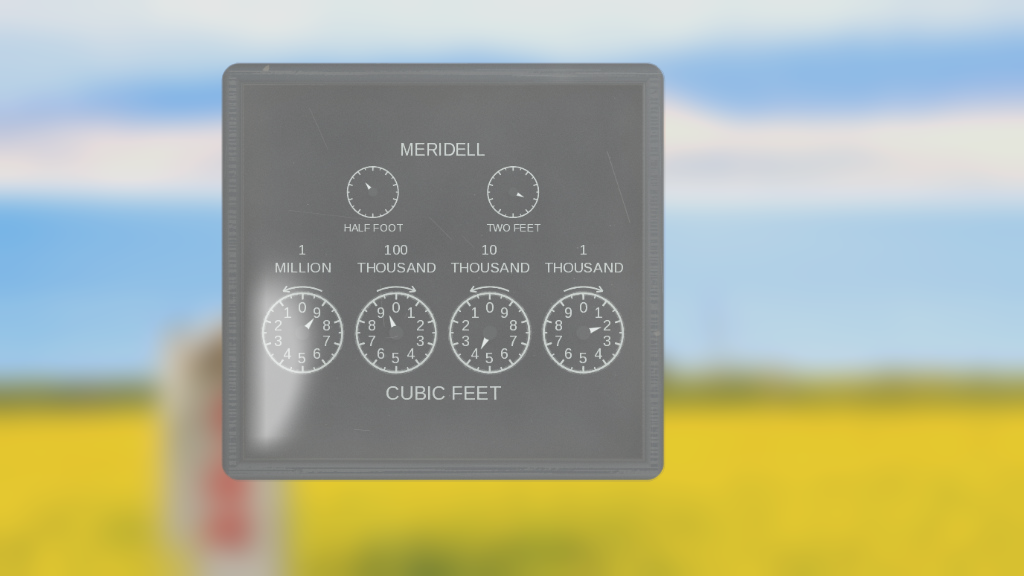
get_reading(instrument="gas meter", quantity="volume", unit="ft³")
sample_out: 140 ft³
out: 894200 ft³
